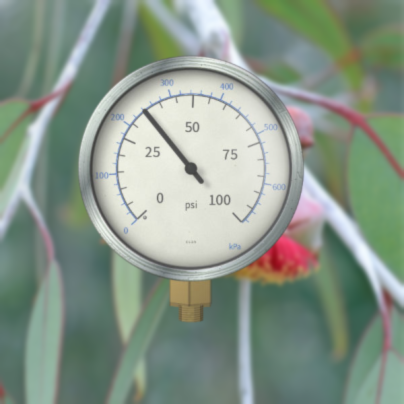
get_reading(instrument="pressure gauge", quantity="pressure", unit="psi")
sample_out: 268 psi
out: 35 psi
